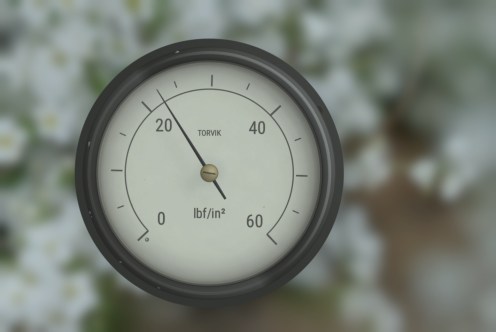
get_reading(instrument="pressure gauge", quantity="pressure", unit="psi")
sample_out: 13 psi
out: 22.5 psi
